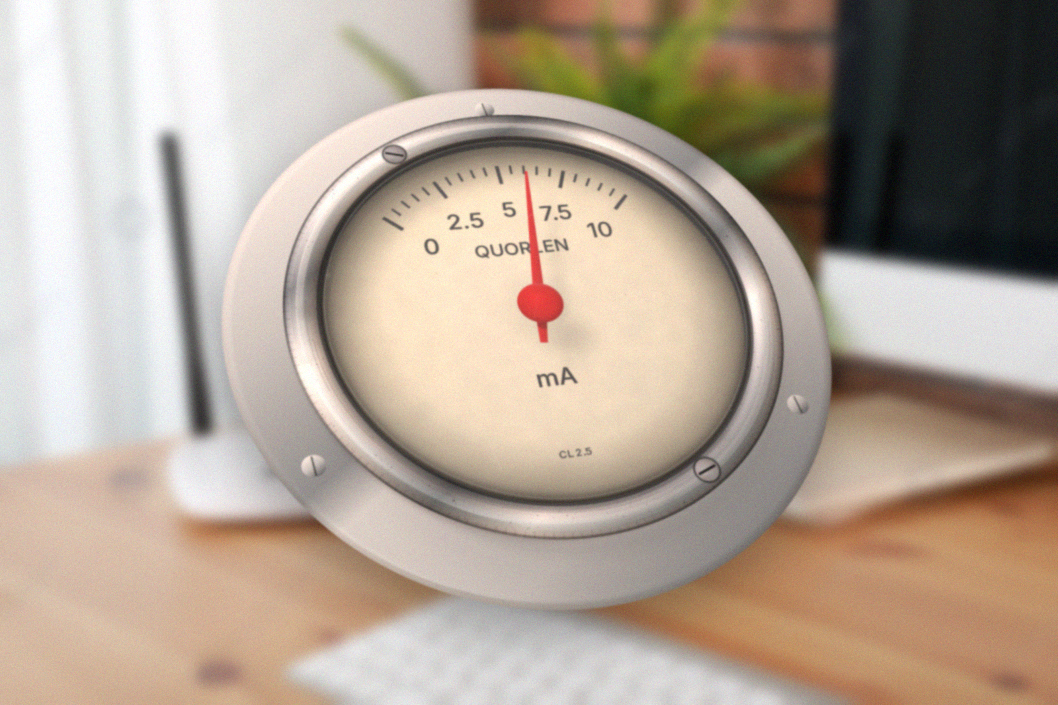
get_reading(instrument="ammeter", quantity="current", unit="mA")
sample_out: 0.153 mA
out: 6 mA
